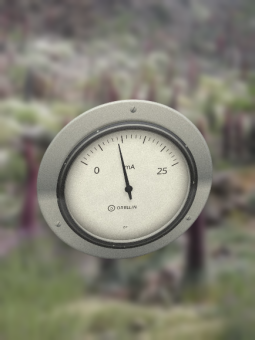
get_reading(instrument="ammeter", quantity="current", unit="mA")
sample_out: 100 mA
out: 9 mA
